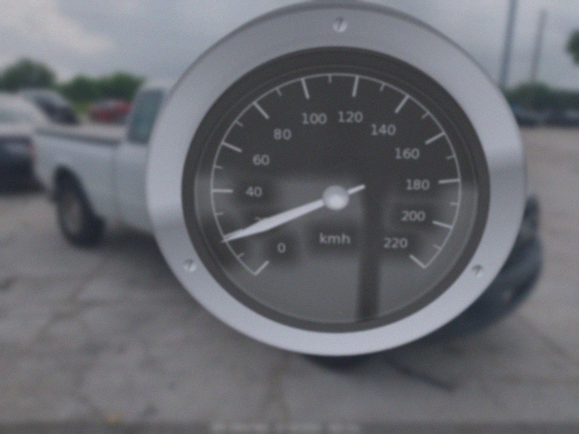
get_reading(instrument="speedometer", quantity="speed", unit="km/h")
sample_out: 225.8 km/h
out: 20 km/h
